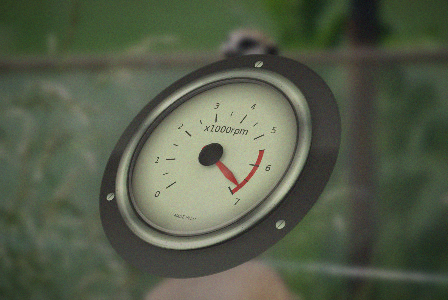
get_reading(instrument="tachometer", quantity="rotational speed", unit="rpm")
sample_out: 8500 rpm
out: 6750 rpm
